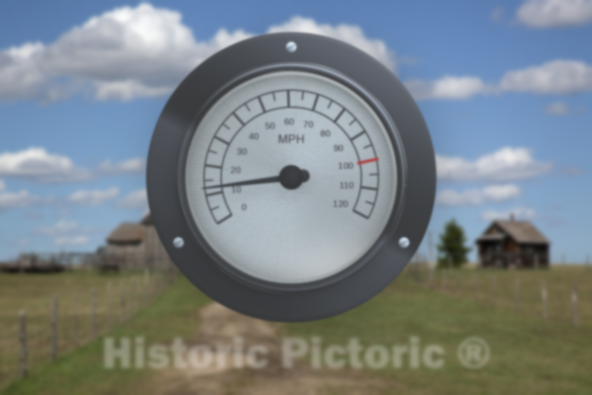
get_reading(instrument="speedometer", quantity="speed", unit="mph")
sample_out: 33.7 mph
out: 12.5 mph
